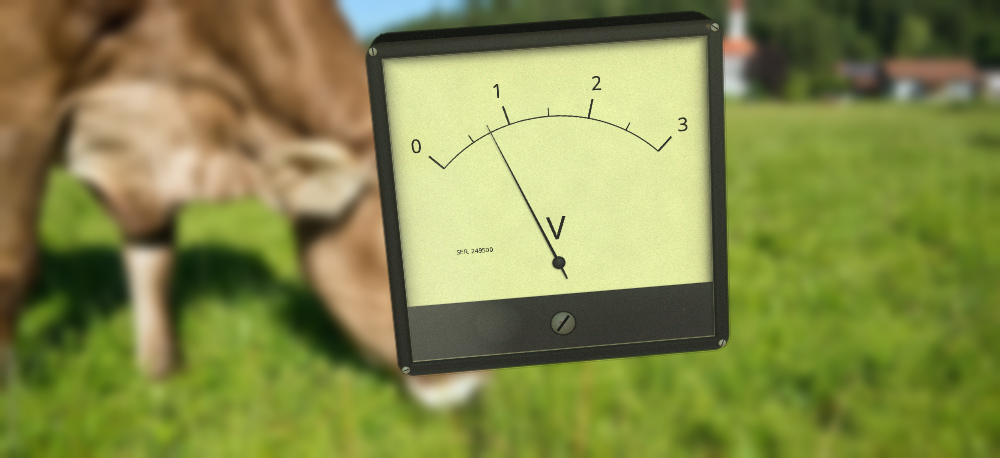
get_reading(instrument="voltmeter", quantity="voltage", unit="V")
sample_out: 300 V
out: 0.75 V
